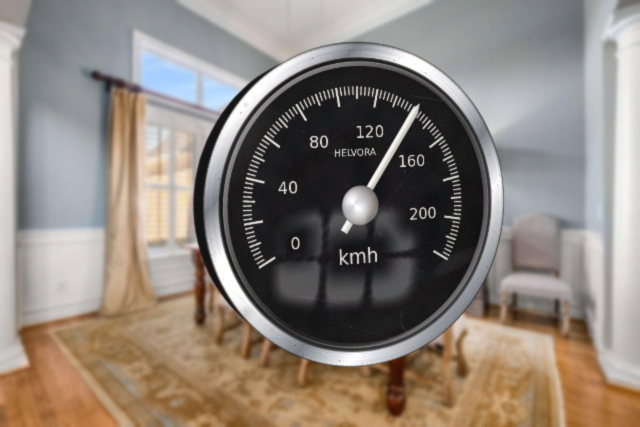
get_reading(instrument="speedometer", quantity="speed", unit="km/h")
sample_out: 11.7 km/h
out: 140 km/h
